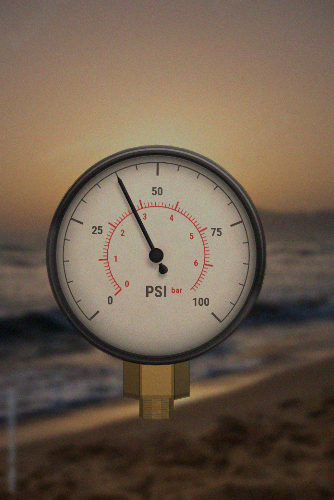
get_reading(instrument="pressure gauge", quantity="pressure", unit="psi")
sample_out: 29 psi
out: 40 psi
